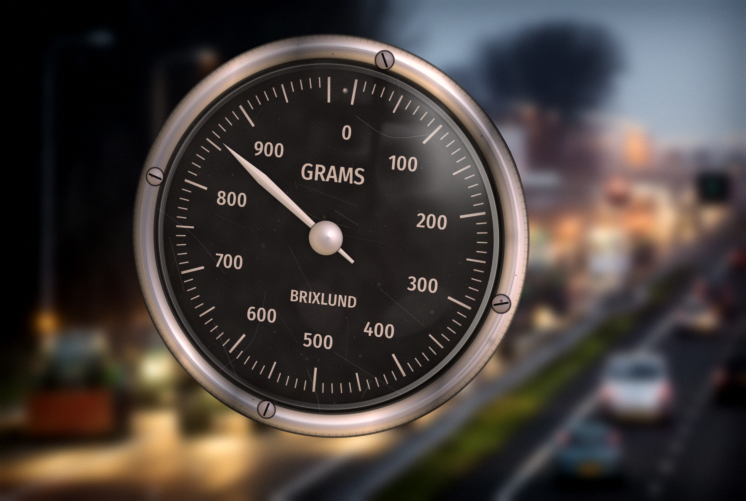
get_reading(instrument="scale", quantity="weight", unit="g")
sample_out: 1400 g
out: 860 g
